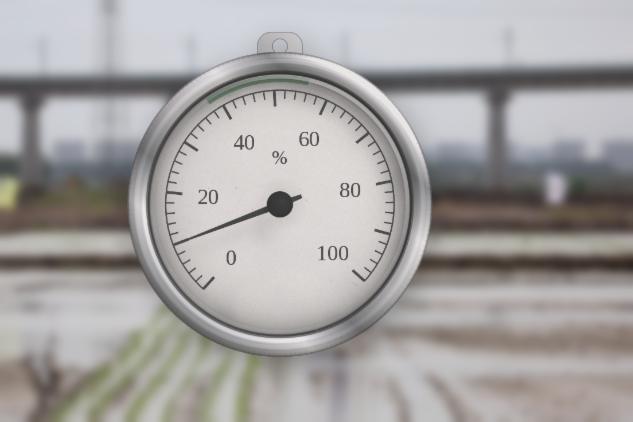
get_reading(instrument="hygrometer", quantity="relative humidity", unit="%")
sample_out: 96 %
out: 10 %
